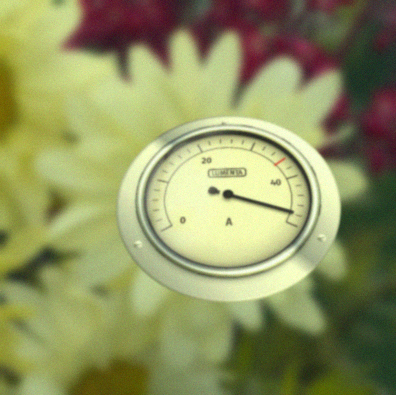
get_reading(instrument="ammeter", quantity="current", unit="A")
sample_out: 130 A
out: 48 A
